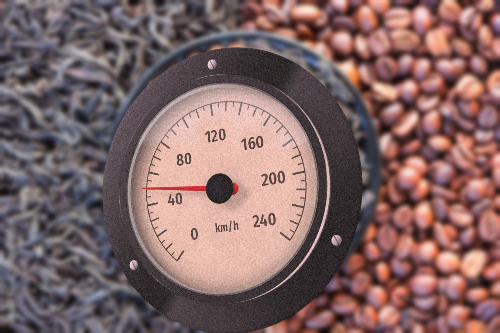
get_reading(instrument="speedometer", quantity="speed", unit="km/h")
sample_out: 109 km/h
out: 50 km/h
